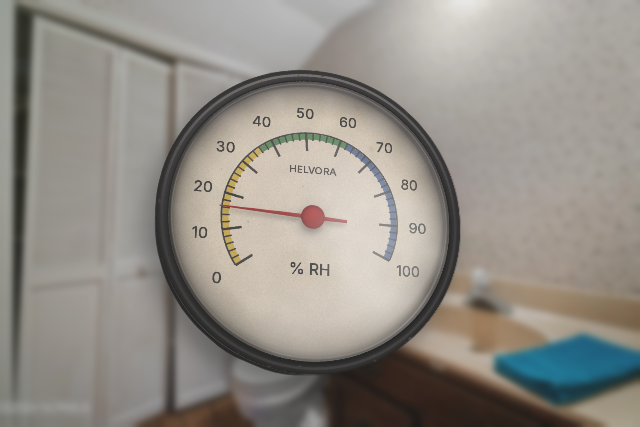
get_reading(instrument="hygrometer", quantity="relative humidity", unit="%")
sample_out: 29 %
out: 16 %
